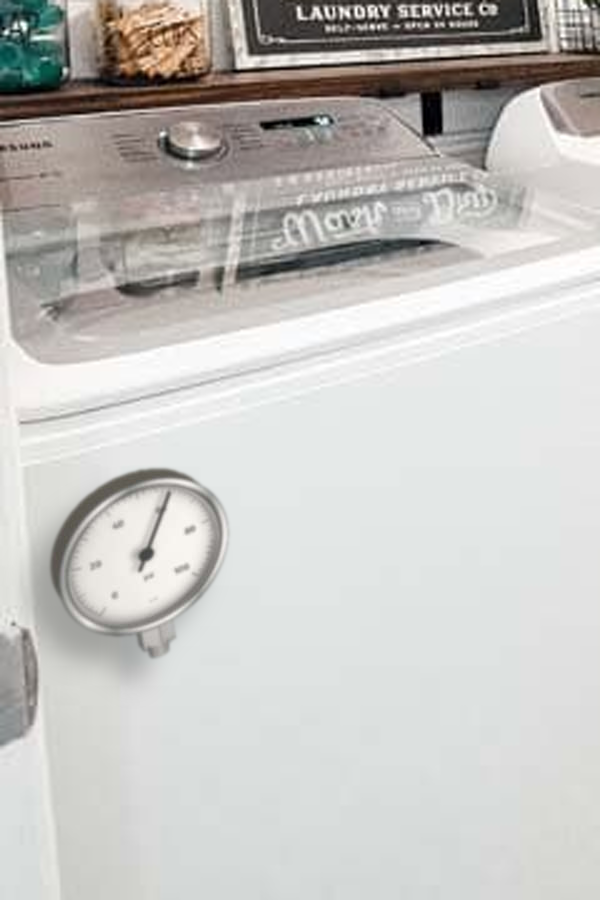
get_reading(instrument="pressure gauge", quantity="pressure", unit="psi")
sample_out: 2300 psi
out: 60 psi
